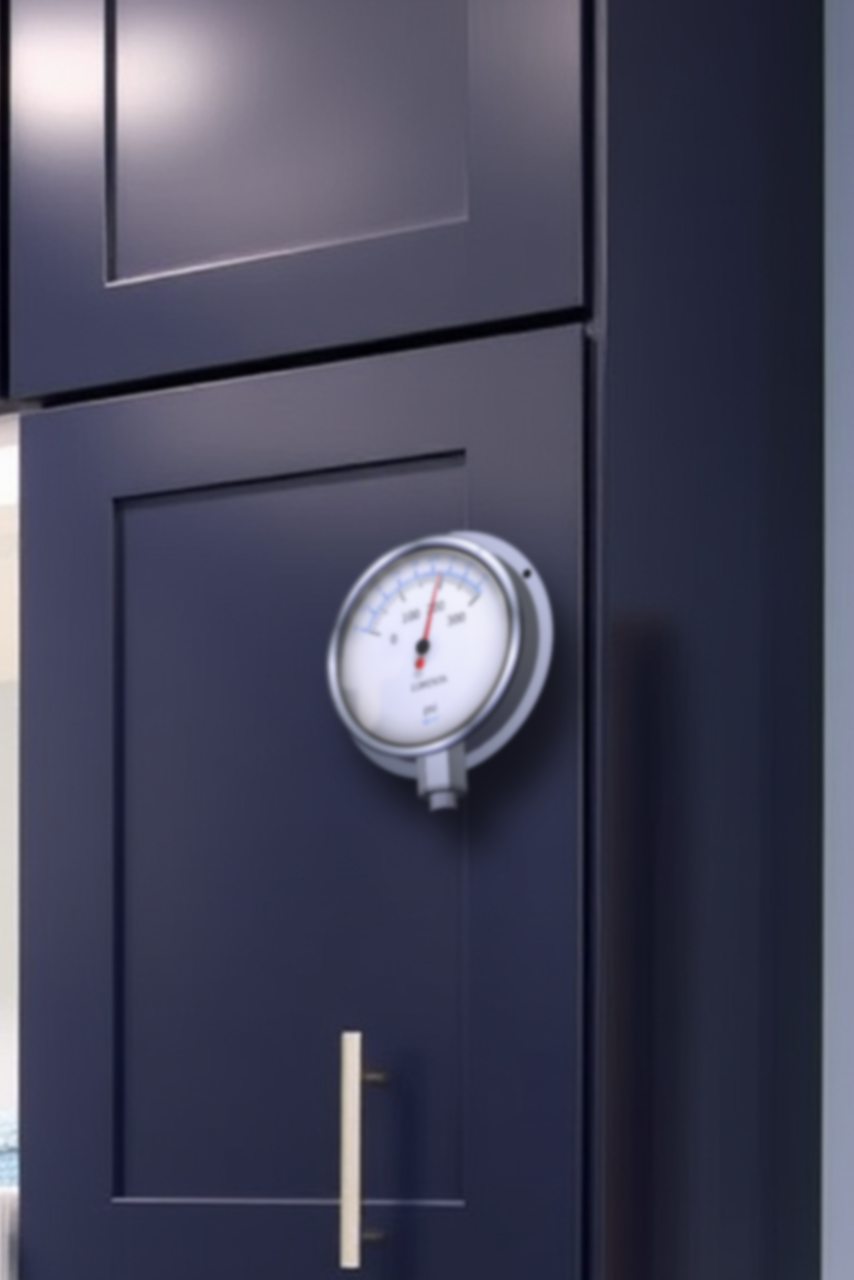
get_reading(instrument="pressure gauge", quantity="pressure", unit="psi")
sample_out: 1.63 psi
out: 200 psi
